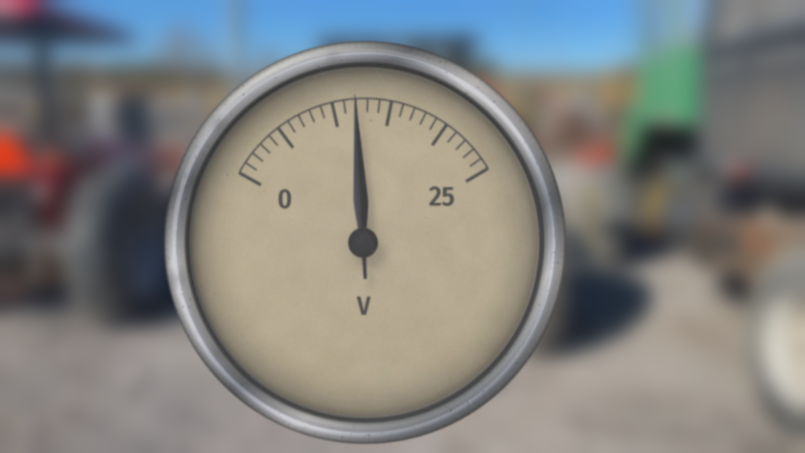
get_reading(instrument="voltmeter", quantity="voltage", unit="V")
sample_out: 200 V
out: 12 V
